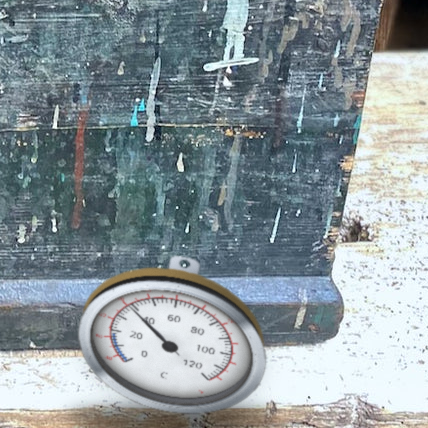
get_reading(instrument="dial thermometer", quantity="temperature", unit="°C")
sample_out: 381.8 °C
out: 40 °C
